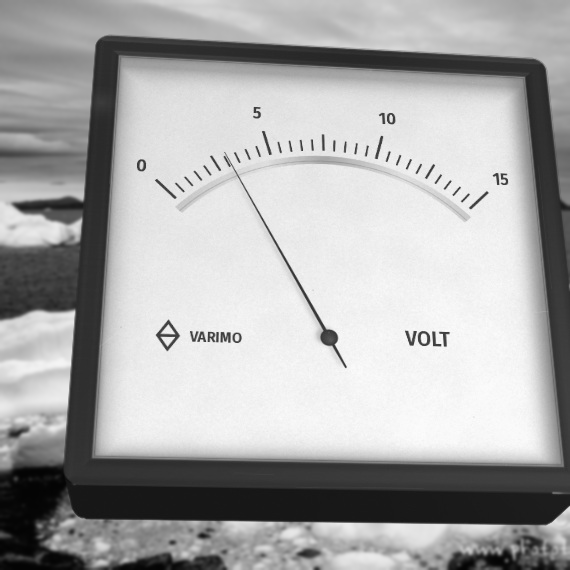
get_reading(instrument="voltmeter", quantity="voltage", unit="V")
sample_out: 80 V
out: 3 V
